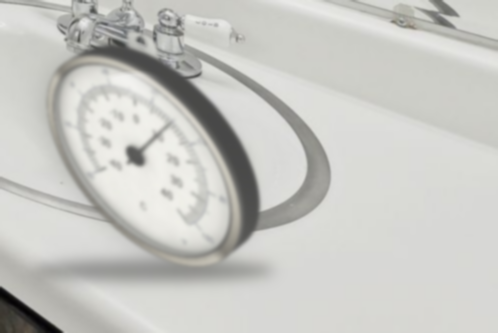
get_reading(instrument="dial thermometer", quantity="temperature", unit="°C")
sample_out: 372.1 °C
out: 10 °C
